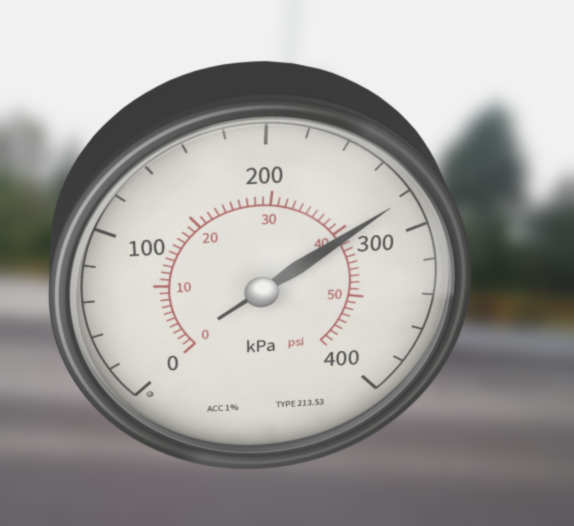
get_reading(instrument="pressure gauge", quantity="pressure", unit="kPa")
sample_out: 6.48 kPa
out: 280 kPa
